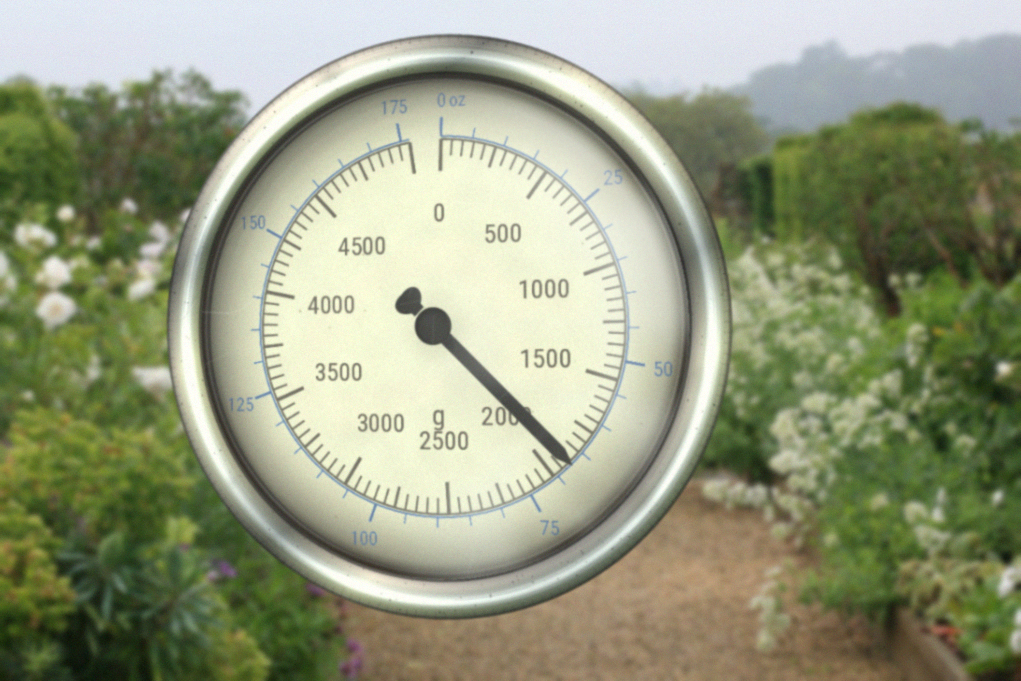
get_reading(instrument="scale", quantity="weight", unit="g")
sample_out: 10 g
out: 1900 g
